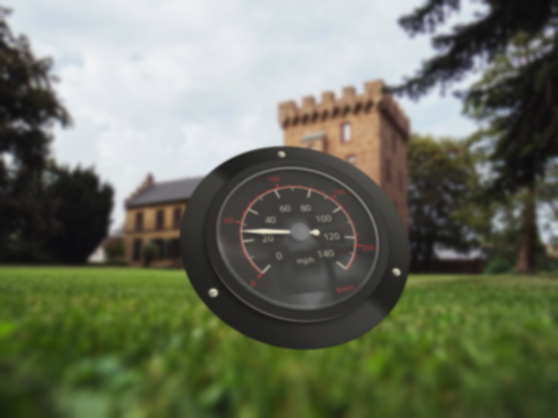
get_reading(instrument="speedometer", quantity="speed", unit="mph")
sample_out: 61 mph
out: 25 mph
